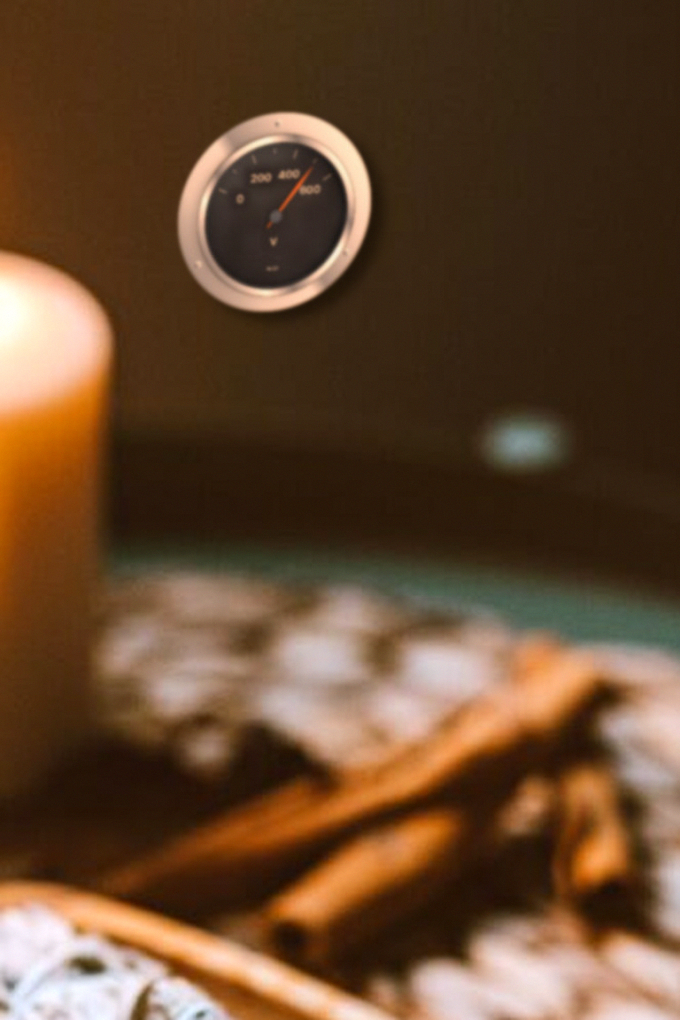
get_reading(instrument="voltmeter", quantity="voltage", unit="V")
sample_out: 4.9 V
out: 500 V
